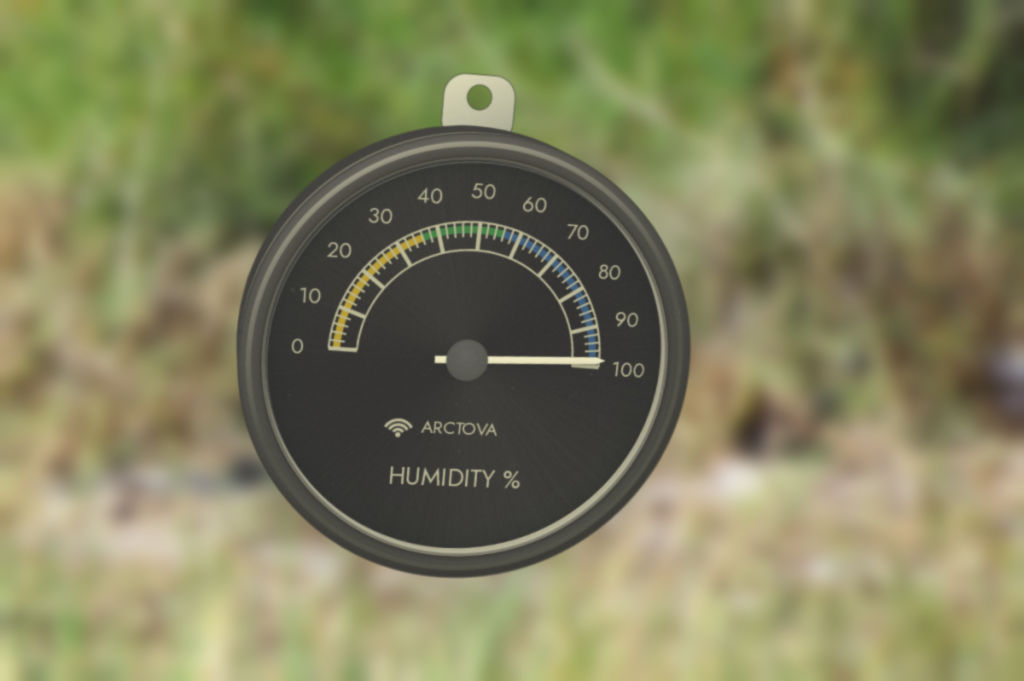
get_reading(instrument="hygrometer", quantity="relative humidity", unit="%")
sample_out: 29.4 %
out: 98 %
